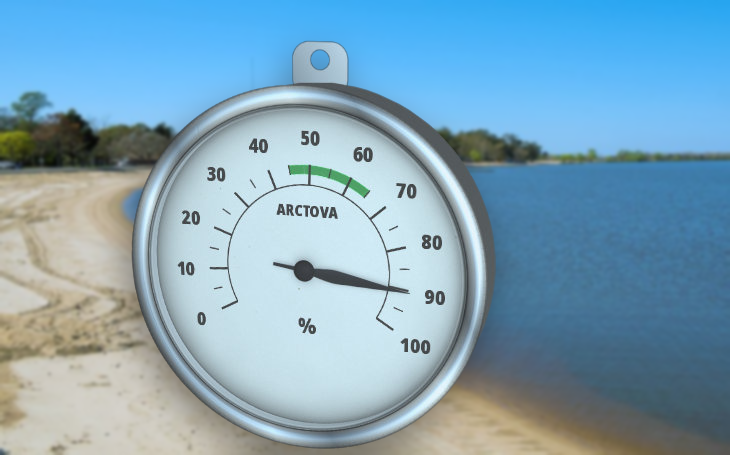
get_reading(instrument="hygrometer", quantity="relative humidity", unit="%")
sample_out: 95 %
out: 90 %
